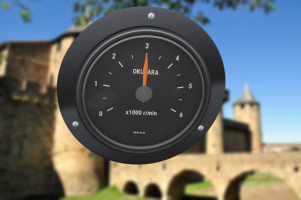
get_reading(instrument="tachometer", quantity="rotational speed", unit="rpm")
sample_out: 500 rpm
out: 3000 rpm
